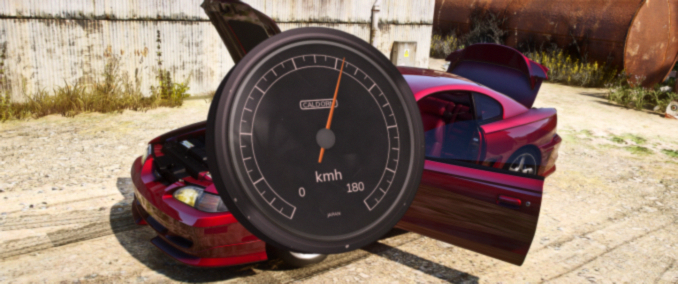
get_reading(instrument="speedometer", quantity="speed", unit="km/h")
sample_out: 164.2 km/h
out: 102.5 km/h
